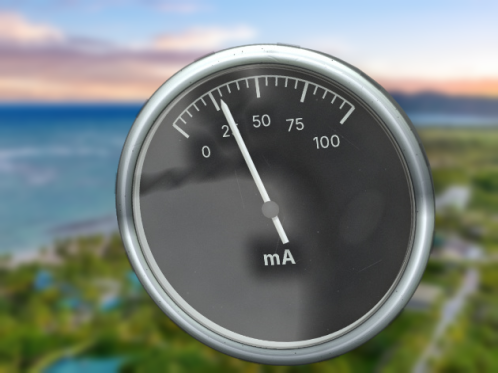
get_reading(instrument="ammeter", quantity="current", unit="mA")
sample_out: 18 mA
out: 30 mA
